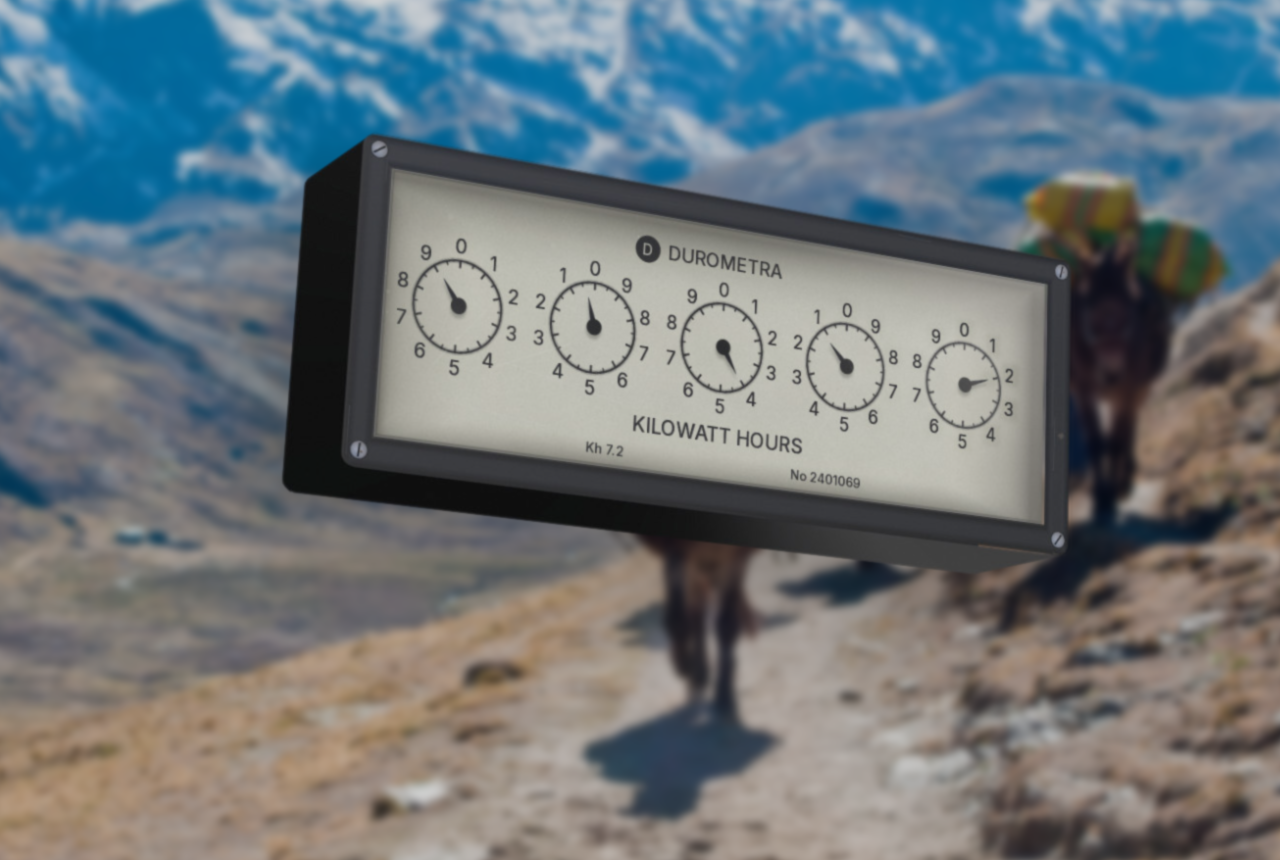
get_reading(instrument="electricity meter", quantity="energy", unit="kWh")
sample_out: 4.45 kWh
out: 90412 kWh
